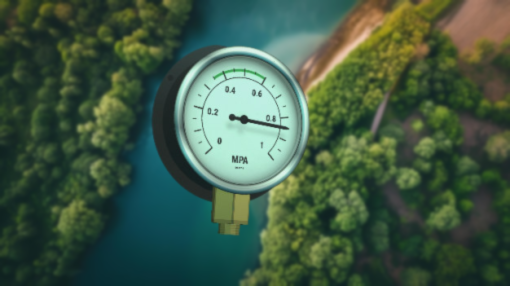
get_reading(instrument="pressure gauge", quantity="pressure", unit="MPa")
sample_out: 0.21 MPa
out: 0.85 MPa
